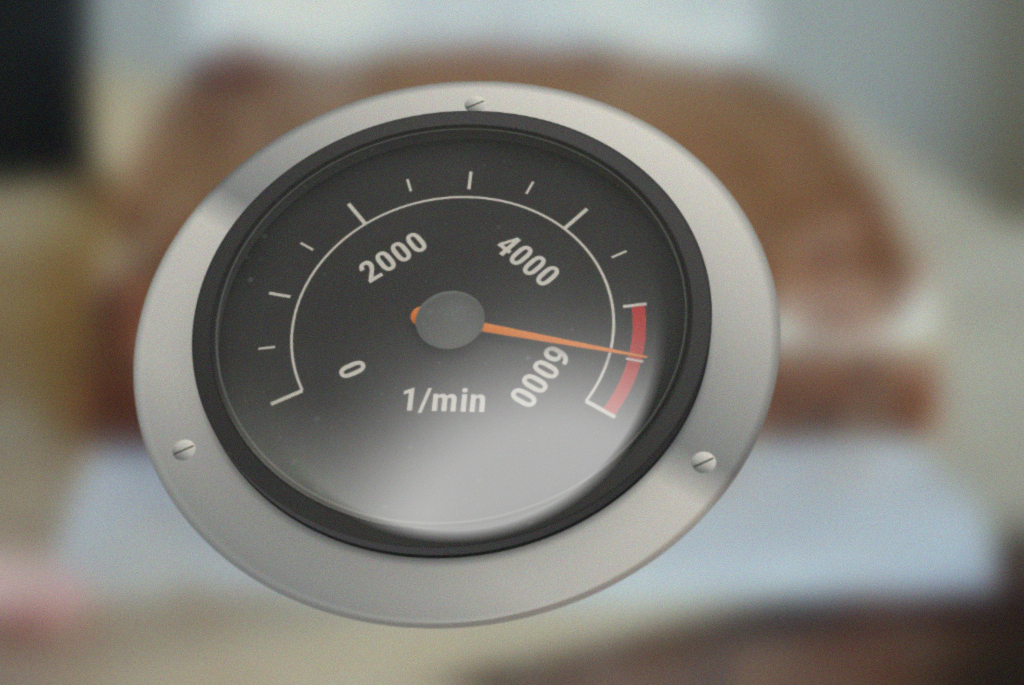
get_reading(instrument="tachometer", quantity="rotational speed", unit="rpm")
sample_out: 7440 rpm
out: 5500 rpm
